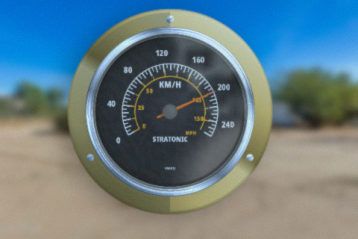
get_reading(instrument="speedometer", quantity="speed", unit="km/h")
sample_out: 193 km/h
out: 200 km/h
